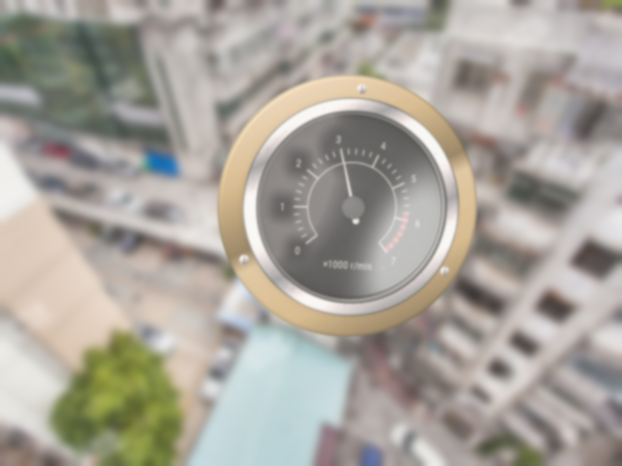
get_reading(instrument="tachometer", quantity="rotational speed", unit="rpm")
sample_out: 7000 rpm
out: 3000 rpm
